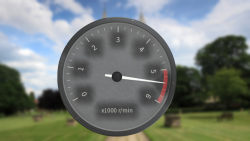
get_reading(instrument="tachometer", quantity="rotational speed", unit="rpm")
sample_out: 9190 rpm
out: 5400 rpm
